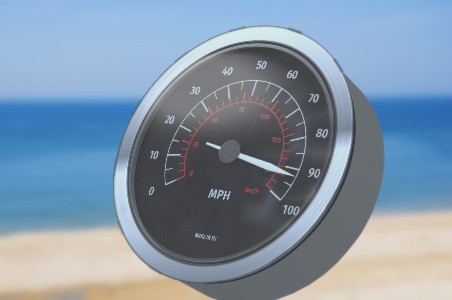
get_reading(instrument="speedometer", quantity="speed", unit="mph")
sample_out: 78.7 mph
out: 92.5 mph
